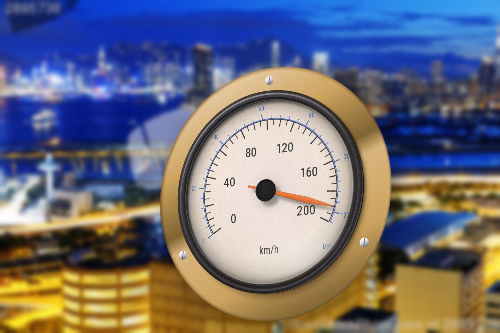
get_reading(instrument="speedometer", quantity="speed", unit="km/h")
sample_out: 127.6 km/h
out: 190 km/h
